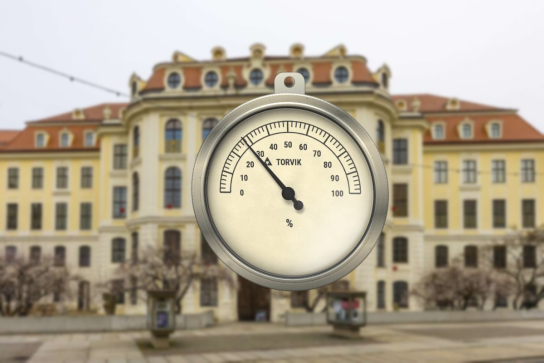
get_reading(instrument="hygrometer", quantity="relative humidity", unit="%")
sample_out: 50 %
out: 28 %
